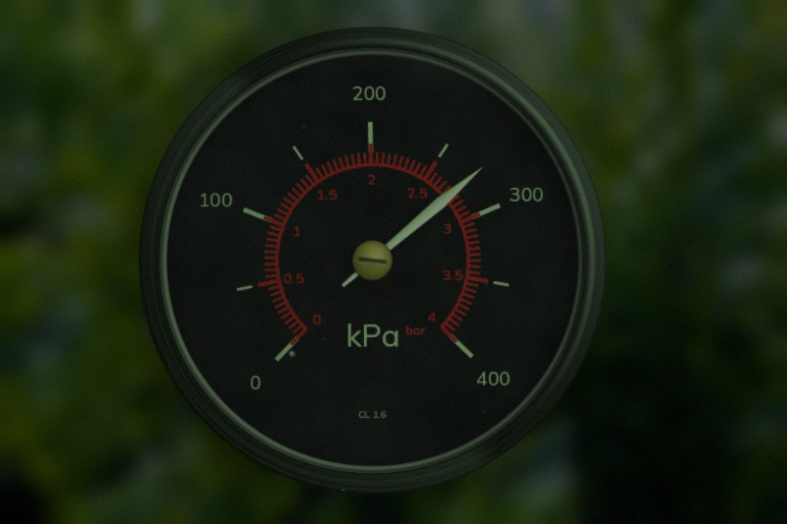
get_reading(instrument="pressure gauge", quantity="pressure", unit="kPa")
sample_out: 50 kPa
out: 275 kPa
